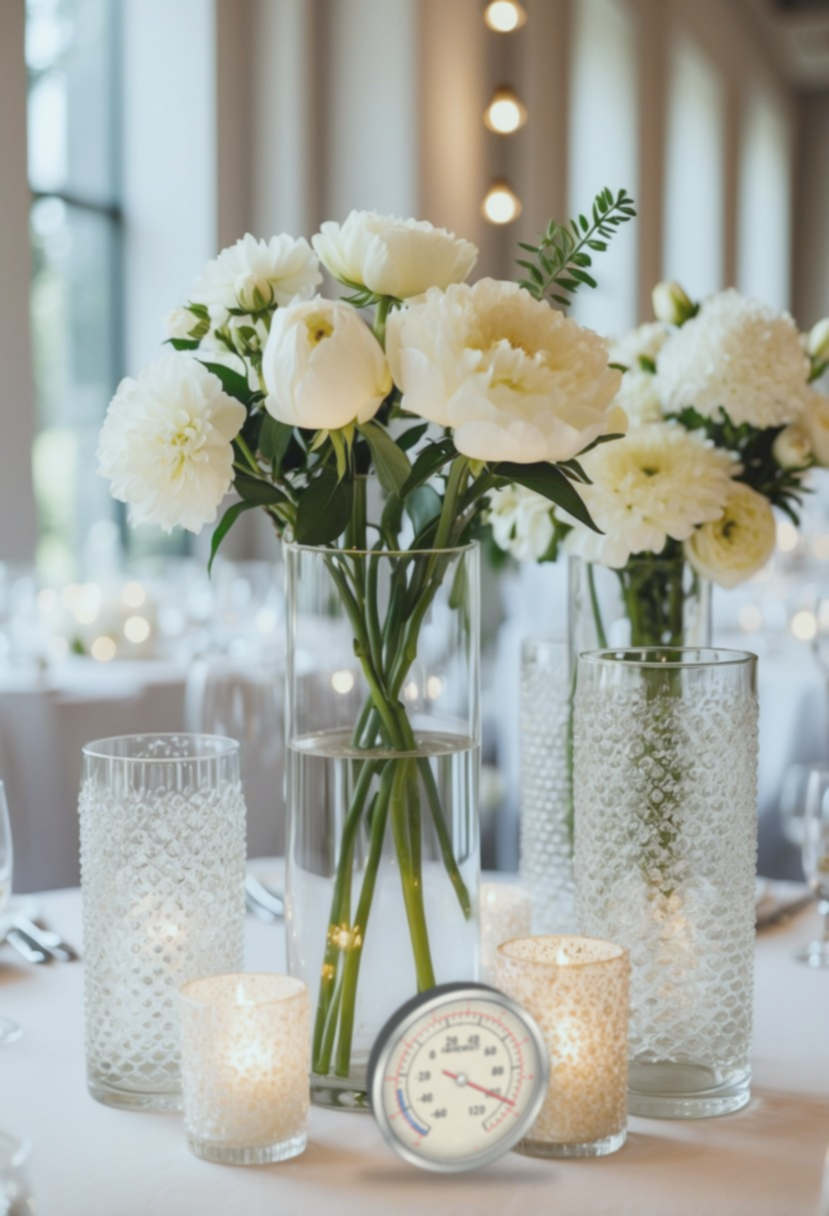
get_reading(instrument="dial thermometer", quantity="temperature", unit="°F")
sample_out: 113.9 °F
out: 100 °F
